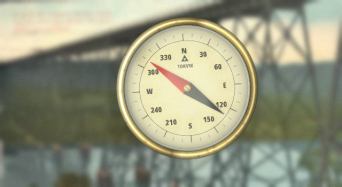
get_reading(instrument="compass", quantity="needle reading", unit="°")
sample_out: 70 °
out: 310 °
